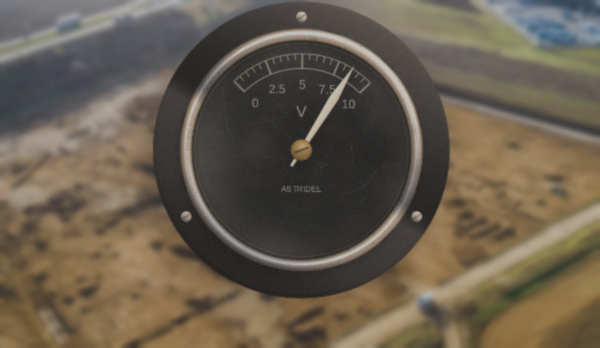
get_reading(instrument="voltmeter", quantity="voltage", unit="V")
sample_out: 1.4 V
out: 8.5 V
